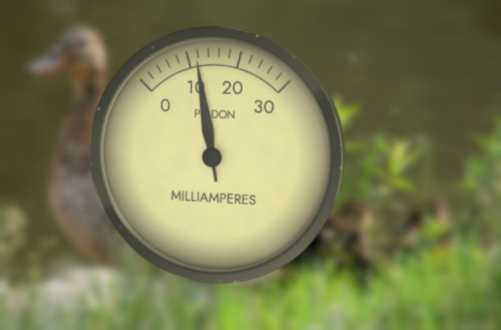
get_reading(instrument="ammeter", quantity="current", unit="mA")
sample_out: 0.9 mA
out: 12 mA
